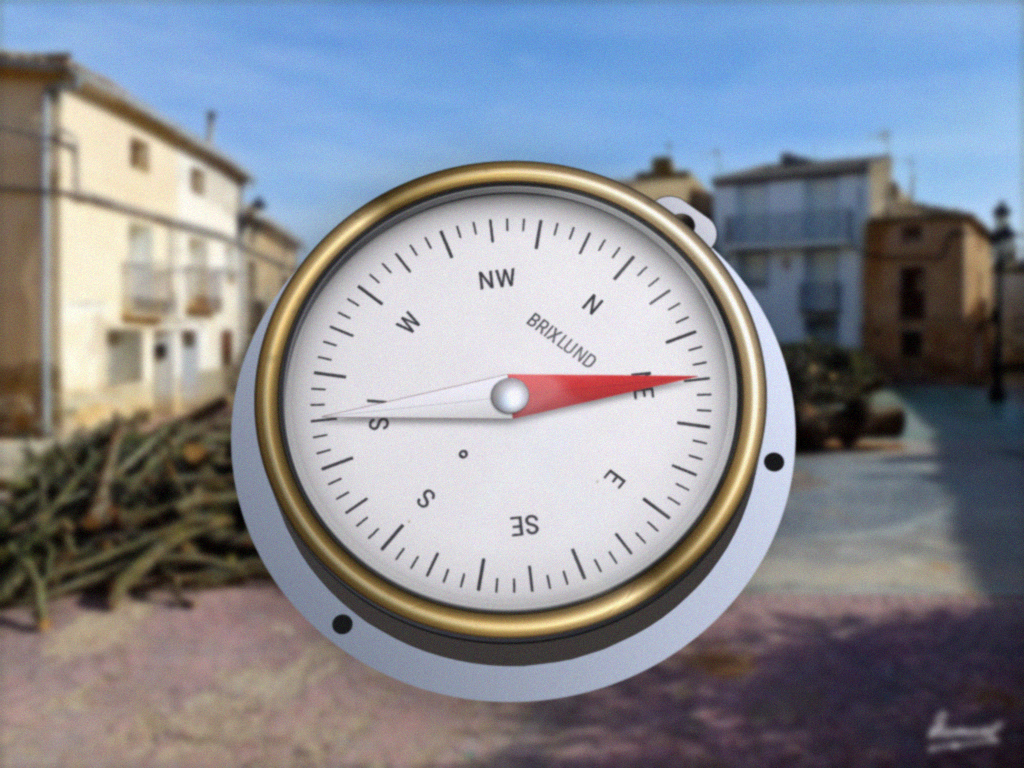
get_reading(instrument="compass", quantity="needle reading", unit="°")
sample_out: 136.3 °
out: 45 °
